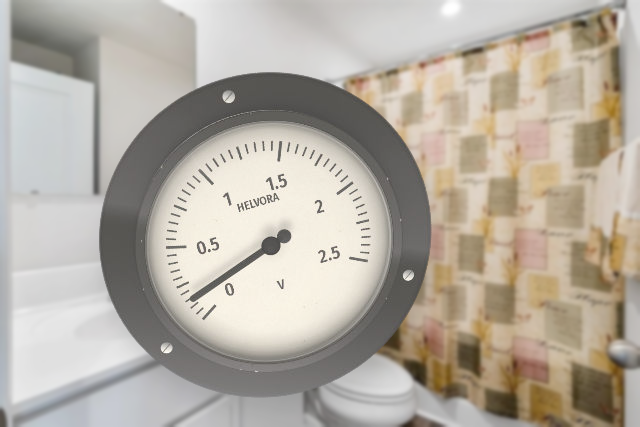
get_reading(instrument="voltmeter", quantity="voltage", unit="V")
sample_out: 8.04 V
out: 0.15 V
